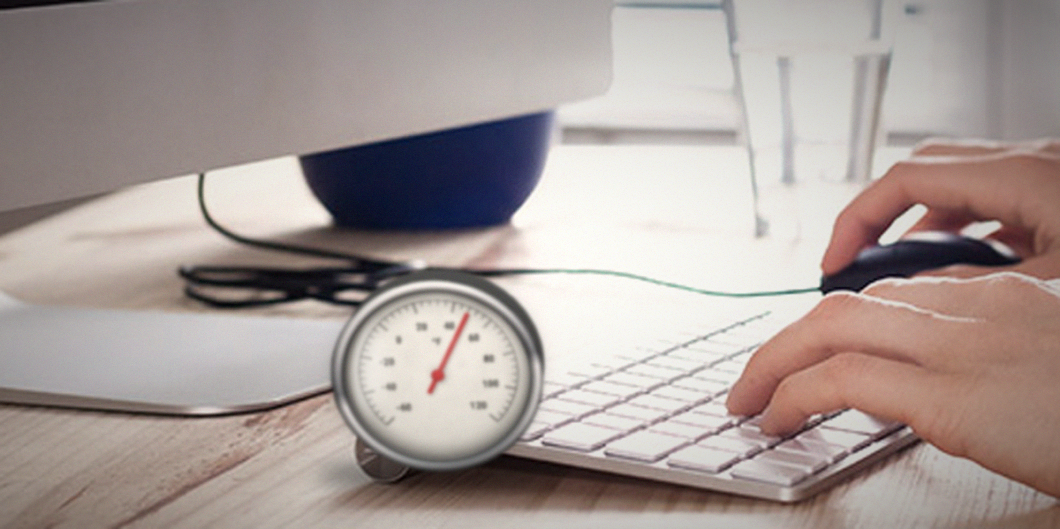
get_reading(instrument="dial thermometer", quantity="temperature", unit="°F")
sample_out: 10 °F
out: 48 °F
